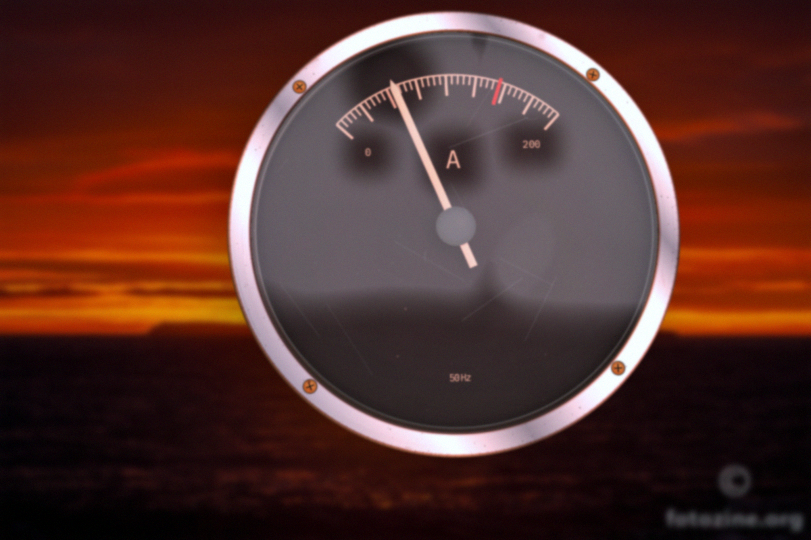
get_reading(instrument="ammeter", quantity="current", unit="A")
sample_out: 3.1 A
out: 55 A
